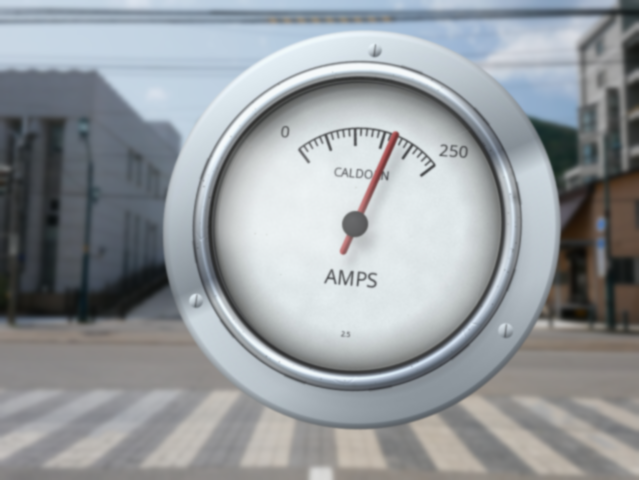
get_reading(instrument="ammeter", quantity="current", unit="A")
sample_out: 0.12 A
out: 170 A
